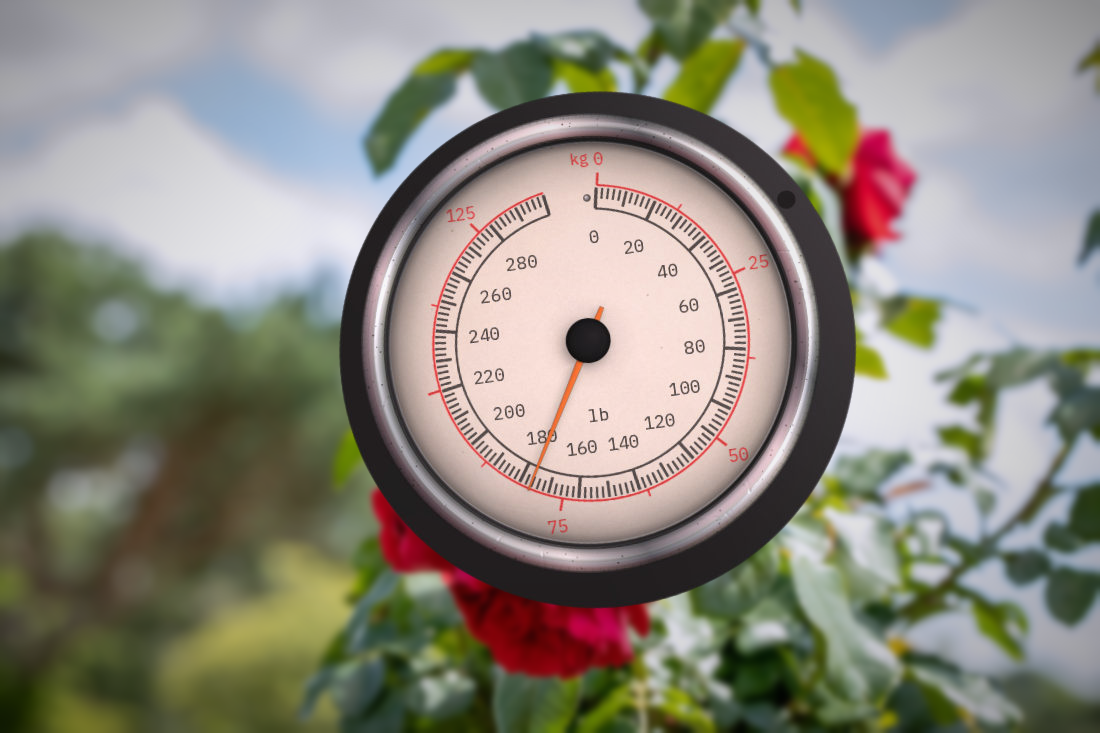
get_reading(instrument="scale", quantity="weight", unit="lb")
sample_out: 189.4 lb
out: 176 lb
